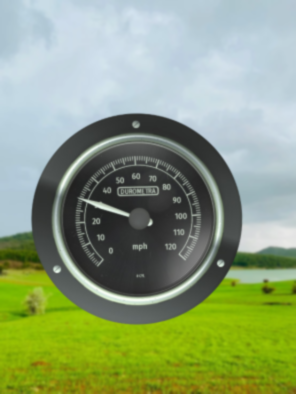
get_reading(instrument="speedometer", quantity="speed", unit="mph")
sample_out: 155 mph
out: 30 mph
